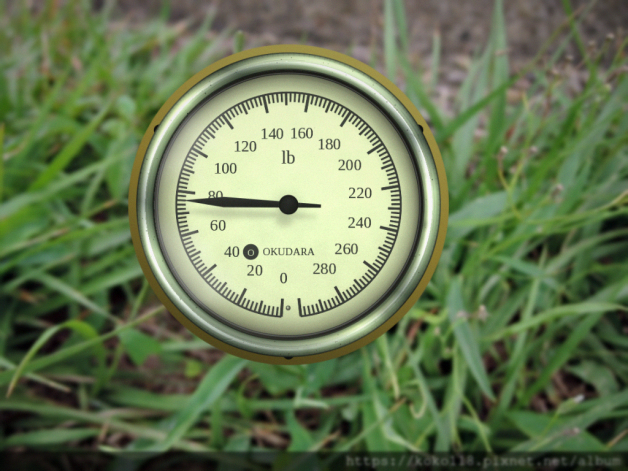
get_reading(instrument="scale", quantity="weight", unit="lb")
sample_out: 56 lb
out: 76 lb
